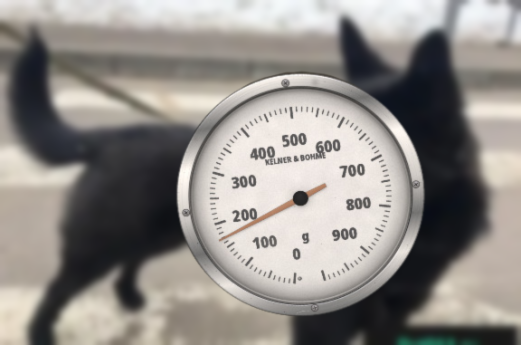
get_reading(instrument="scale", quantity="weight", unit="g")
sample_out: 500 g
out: 170 g
